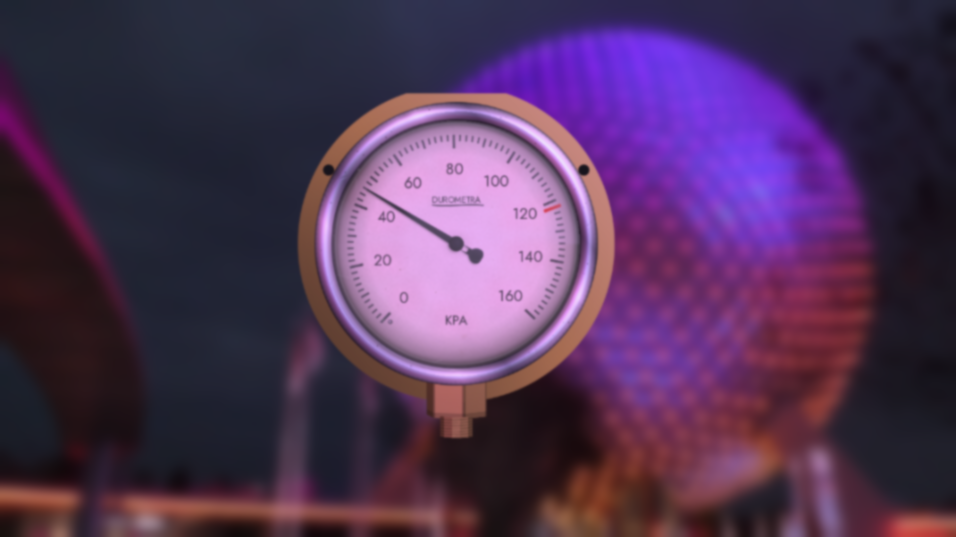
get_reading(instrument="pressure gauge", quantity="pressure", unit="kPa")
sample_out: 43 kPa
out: 46 kPa
